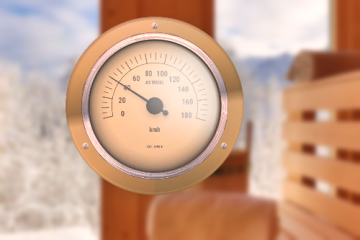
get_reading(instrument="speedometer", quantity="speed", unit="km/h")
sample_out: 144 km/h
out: 40 km/h
